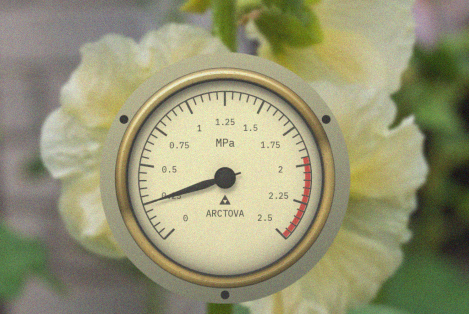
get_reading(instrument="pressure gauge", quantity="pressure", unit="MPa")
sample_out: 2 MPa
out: 0.25 MPa
